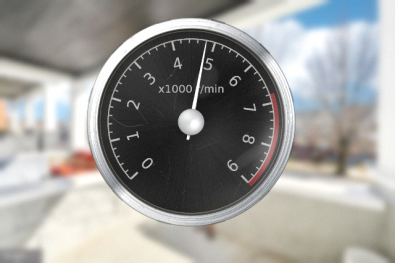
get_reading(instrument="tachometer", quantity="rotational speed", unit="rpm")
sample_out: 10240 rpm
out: 4800 rpm
